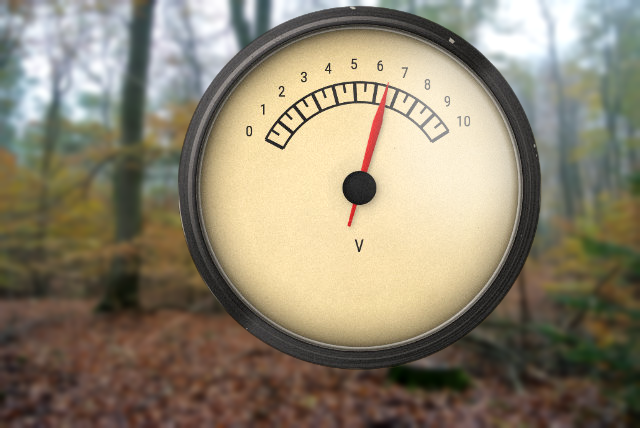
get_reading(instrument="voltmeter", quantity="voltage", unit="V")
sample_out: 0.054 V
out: 6.5 V
